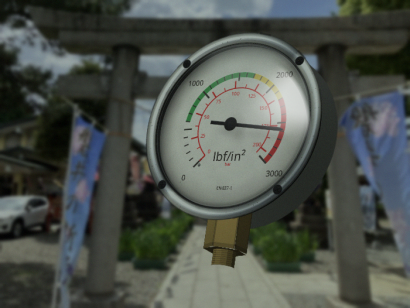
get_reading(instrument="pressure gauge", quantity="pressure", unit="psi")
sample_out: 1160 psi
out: 2600 psi
